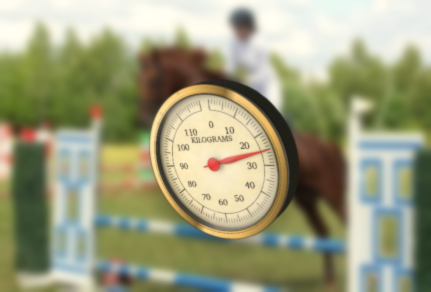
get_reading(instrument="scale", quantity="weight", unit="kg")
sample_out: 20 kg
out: 25 kg
